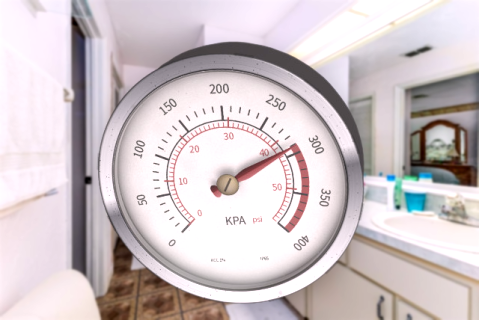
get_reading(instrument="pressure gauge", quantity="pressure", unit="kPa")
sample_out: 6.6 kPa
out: 290 kPa
